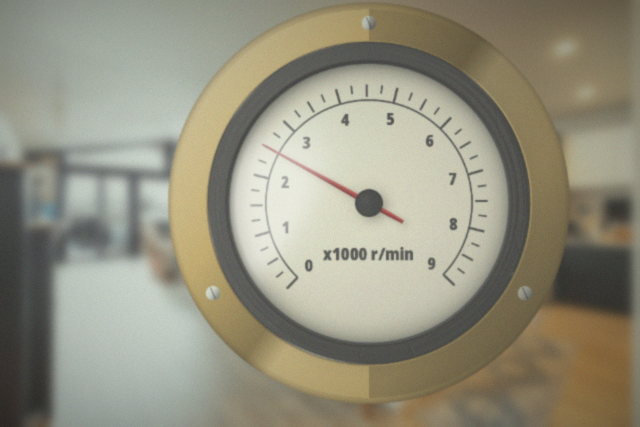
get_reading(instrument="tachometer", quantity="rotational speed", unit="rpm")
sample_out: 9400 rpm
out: 2500 rpm
